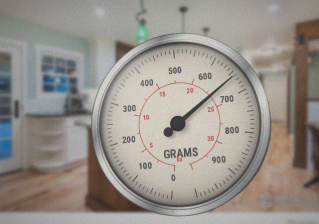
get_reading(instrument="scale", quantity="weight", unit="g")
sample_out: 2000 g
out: 660 g
